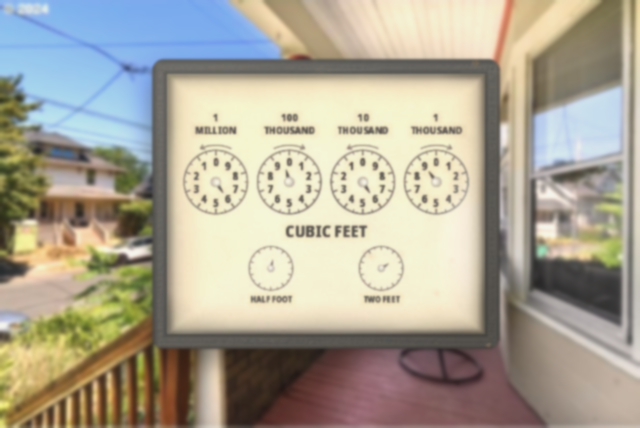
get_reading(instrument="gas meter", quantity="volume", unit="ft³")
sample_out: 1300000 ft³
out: 595900 ft³
